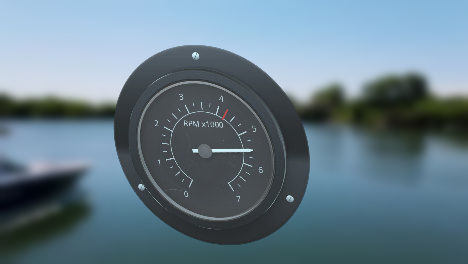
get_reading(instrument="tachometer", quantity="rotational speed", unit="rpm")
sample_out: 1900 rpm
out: 5500 rpm
